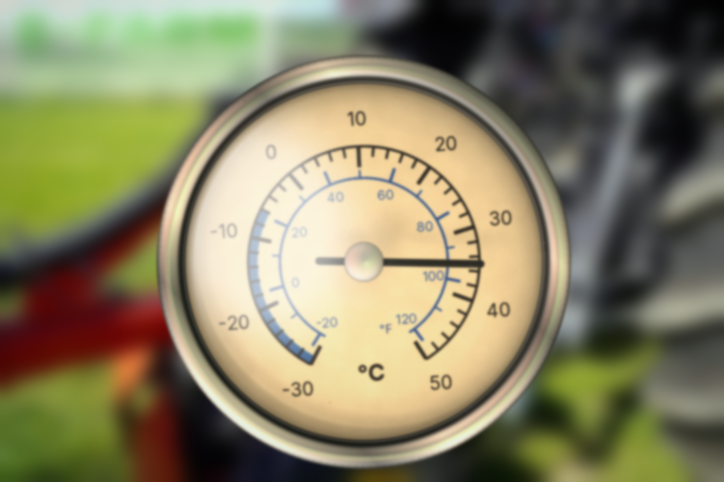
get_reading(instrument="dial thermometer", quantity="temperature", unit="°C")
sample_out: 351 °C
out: 35 °C
